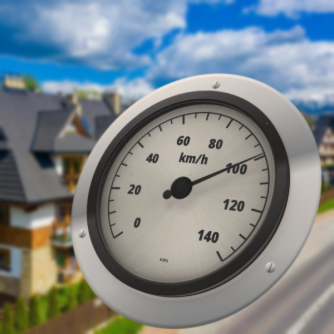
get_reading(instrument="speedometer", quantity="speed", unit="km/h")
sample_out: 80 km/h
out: 100 km/h
